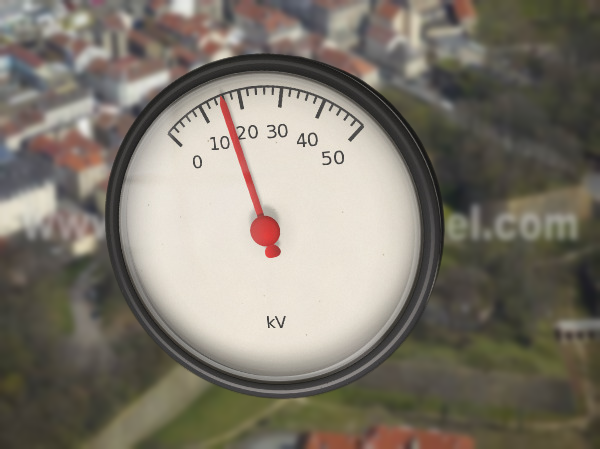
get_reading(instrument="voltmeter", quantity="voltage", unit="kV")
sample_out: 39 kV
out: 16 kV
